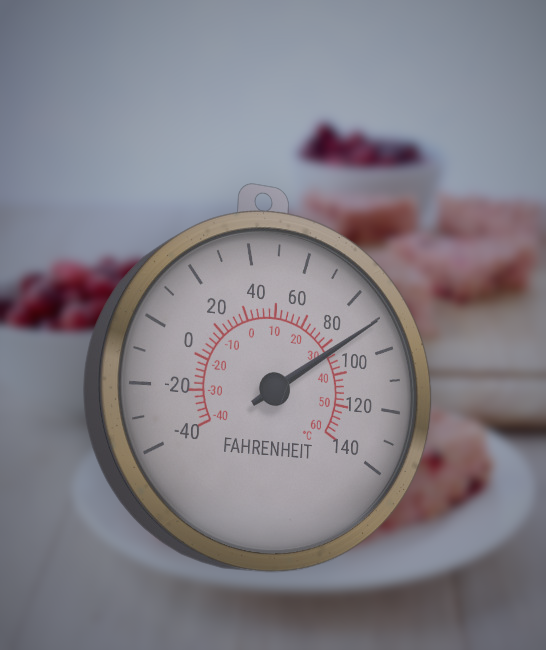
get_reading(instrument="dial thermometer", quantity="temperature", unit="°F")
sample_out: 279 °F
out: 90 °F
